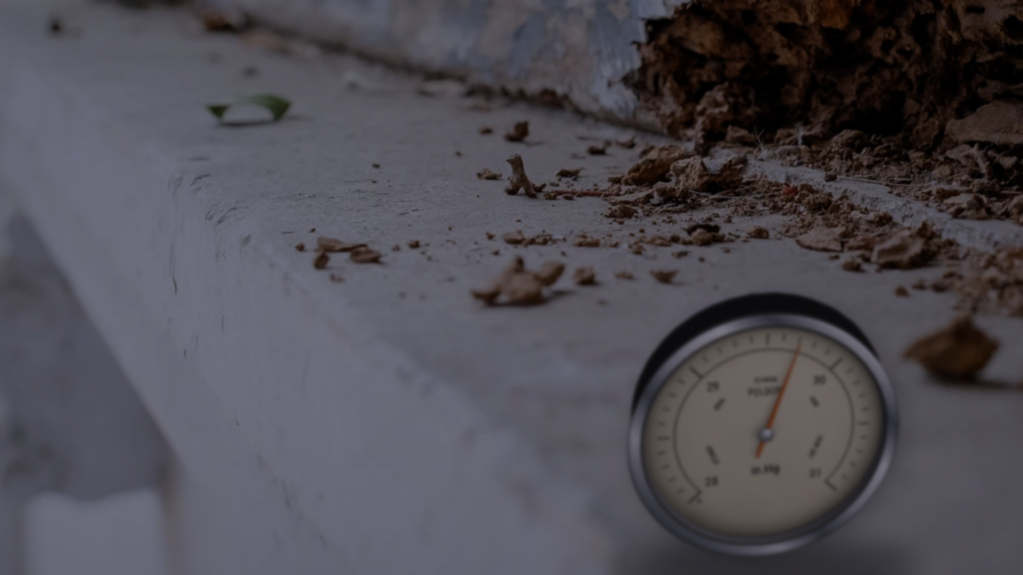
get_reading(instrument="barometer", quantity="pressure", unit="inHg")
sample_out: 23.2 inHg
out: 29.7 inHg
